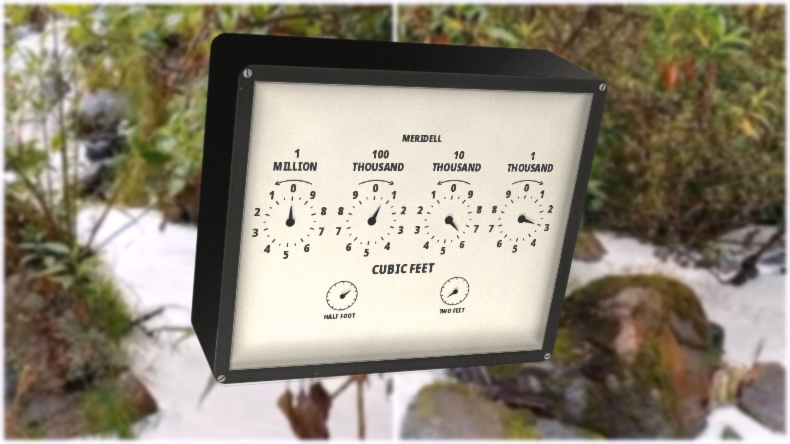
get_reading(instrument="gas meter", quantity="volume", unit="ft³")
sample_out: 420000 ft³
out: 6300 ft³
